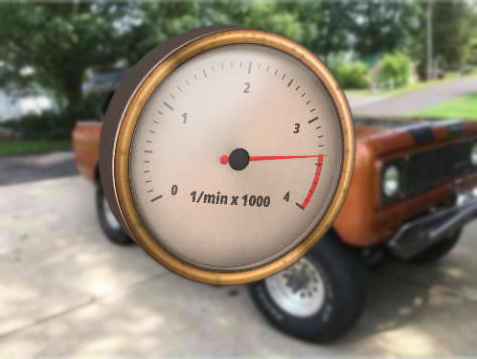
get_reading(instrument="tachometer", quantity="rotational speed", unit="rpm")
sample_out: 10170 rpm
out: 3400 rpm
